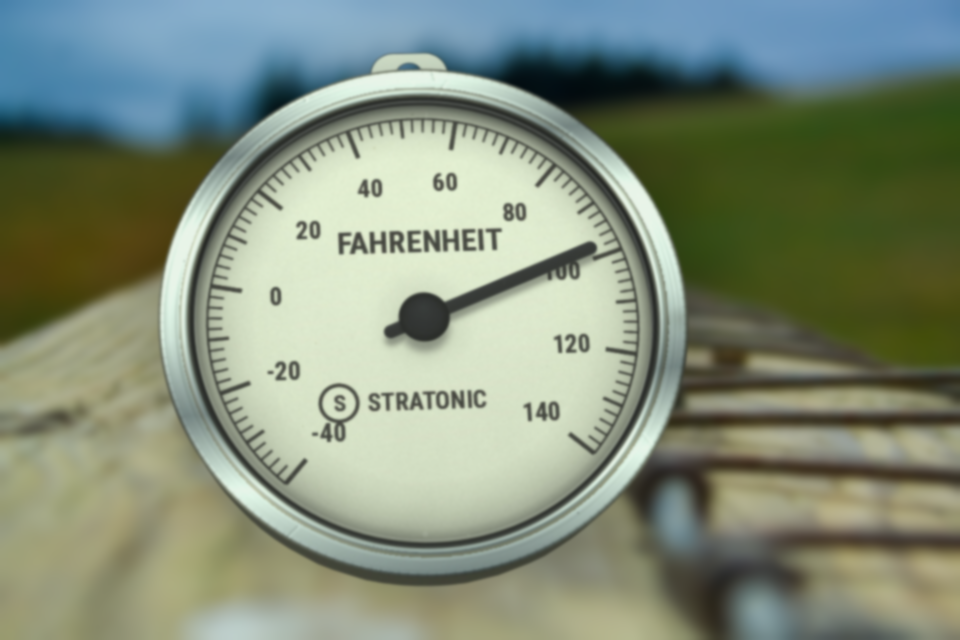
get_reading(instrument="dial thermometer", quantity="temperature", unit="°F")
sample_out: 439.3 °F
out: 98 °F
